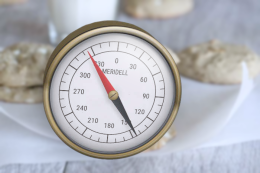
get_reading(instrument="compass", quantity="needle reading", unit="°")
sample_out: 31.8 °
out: 325 °
